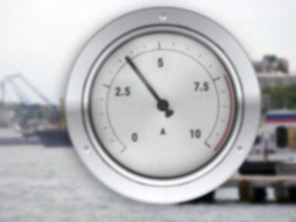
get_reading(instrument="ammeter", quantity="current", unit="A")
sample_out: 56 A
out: 3.75 A
